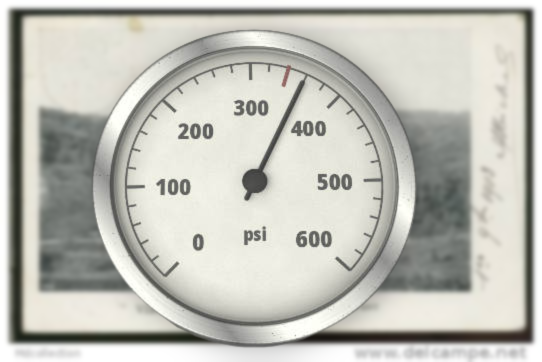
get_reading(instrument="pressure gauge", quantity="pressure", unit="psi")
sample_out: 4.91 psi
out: 360 psi
